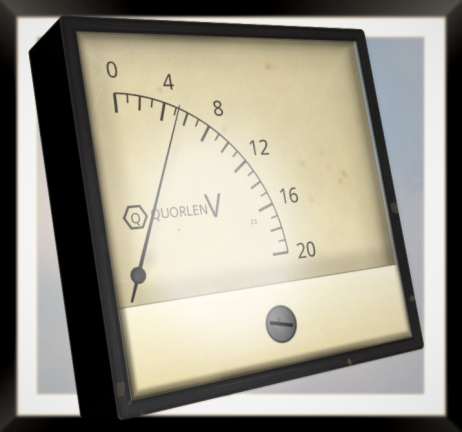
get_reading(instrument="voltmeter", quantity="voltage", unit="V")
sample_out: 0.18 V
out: 5 V
